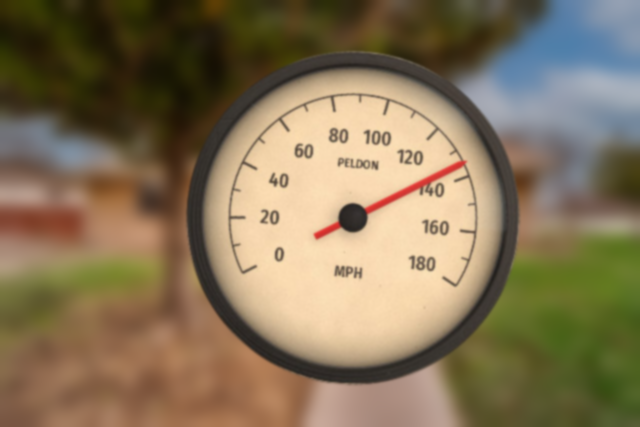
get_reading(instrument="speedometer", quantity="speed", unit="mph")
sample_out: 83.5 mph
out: 135 mph
